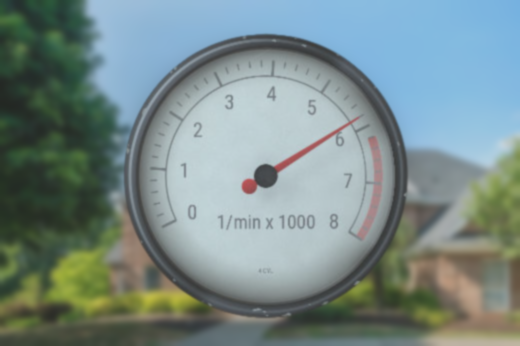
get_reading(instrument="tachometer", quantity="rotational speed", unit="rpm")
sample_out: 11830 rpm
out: 5800 rpm
